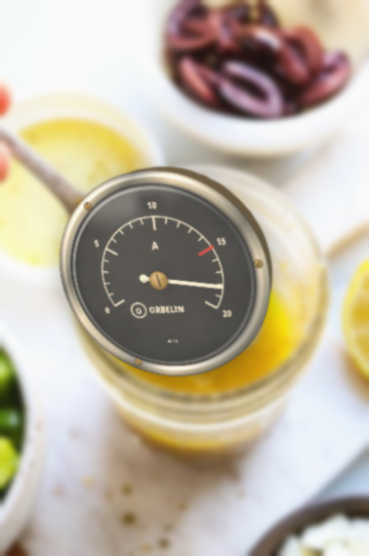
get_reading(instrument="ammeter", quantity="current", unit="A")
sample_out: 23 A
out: 18 A
